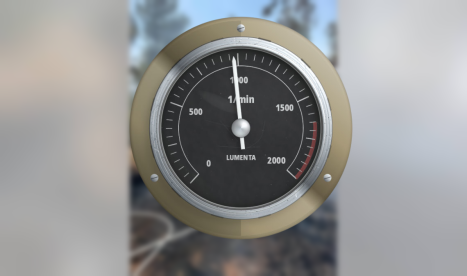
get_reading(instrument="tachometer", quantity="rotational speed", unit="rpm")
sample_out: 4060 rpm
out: 975 rpm
